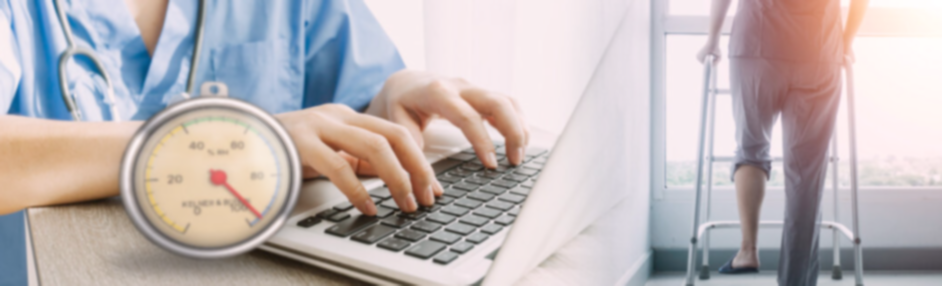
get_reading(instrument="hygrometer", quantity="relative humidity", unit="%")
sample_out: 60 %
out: 96 %
